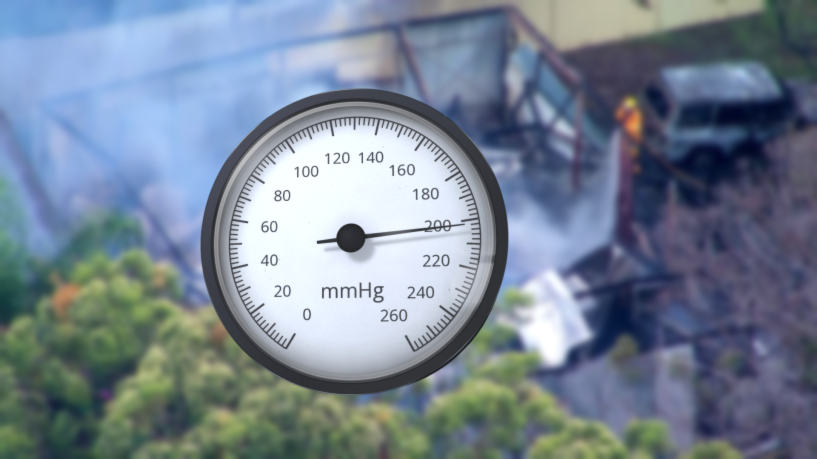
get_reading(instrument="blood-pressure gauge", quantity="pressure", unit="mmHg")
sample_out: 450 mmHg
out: 202 mmHg
